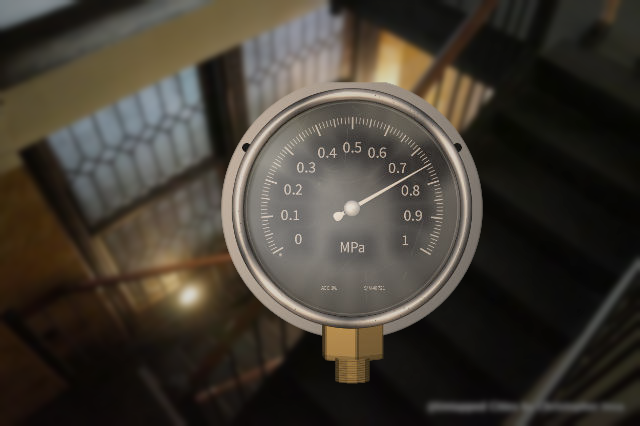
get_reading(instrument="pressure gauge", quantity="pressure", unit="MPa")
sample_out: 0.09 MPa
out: 0.75 MPa
